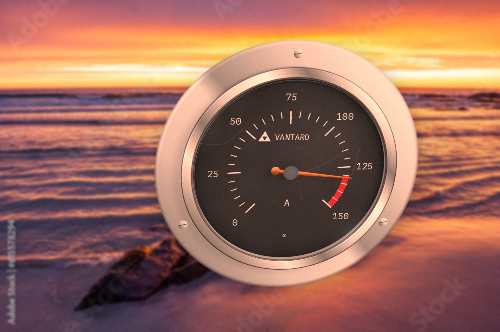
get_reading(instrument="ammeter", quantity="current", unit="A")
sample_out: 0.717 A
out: 130 A
